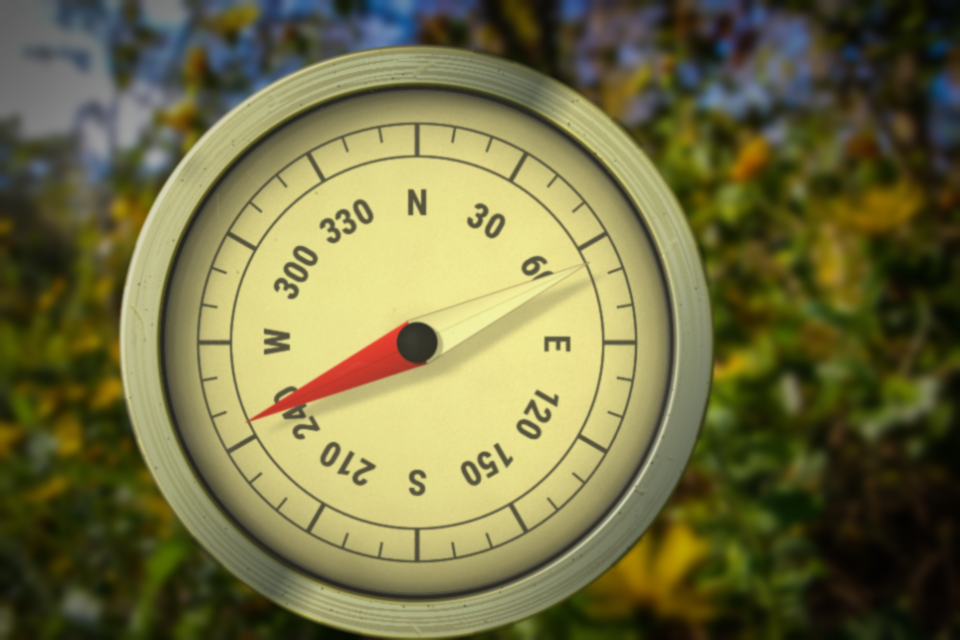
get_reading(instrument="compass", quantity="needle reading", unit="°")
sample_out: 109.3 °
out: 245 °
